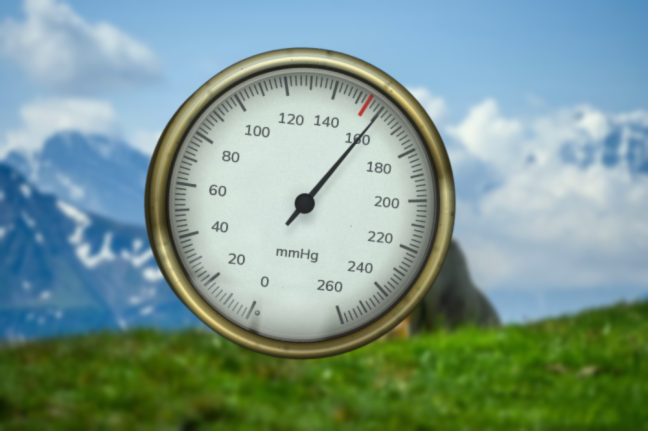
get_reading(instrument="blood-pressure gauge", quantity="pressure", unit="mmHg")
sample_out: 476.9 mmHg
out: 160 mmHg
